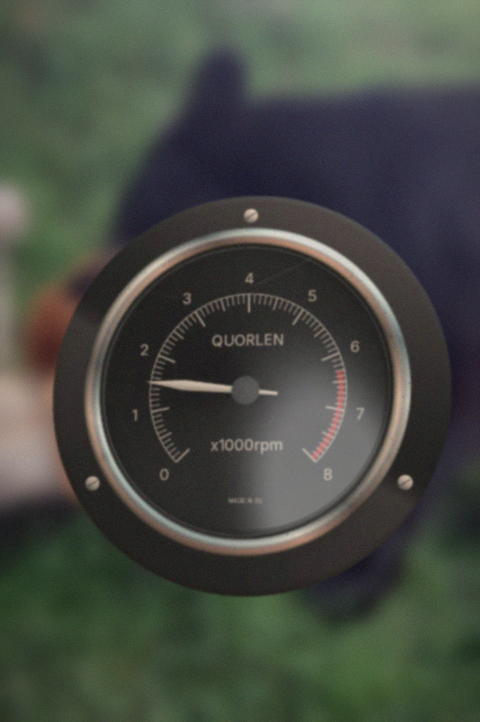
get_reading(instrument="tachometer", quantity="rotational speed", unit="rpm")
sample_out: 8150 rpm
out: 1500 rpm
